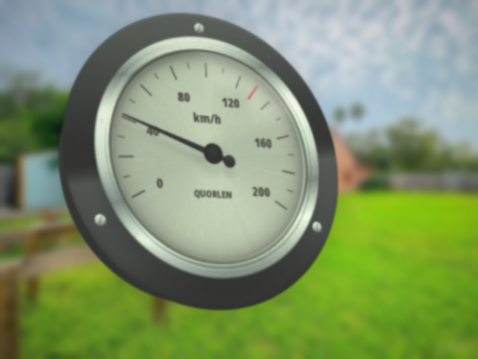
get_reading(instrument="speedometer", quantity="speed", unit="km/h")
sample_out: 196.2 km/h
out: 40 km/h
